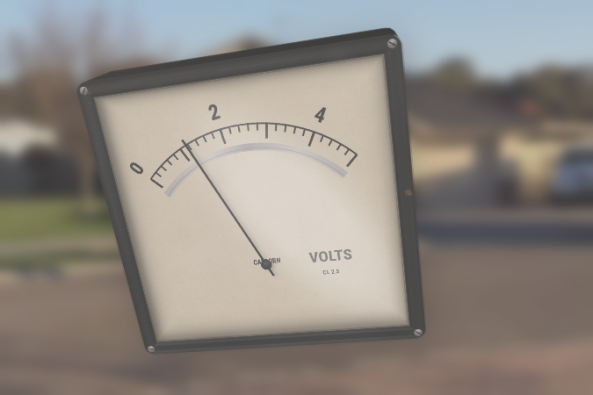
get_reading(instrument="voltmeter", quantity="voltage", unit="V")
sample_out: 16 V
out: 1.2 V
